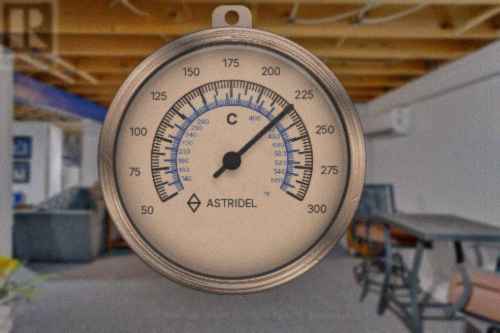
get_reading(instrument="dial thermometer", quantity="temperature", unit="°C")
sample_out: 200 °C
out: 225 °C
